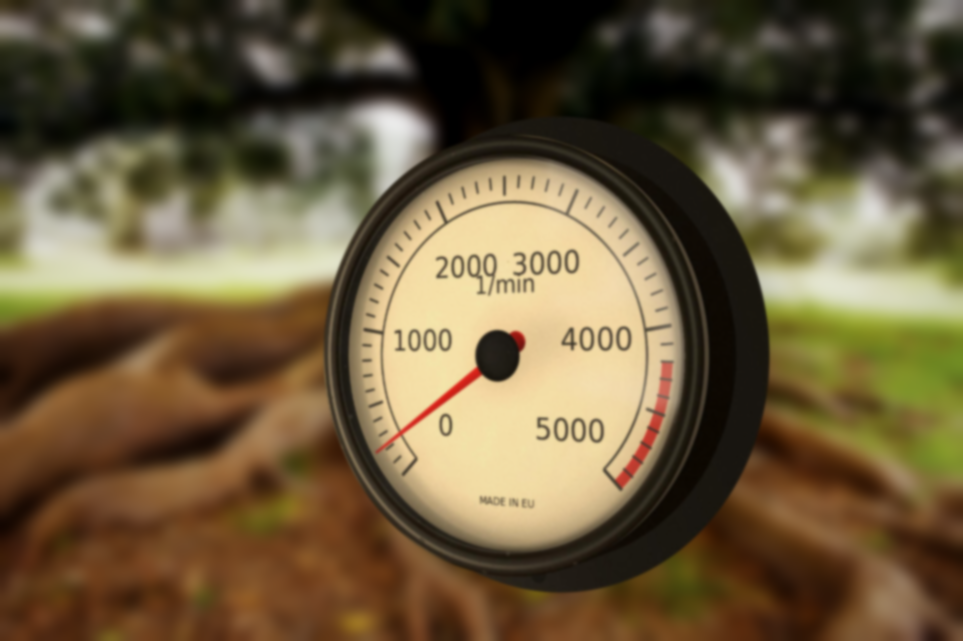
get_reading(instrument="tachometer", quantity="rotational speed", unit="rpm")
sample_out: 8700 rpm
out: 200 rpm
